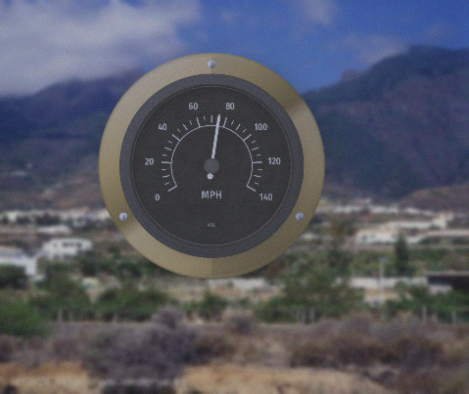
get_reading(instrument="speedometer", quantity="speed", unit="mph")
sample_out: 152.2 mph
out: 75 mph
